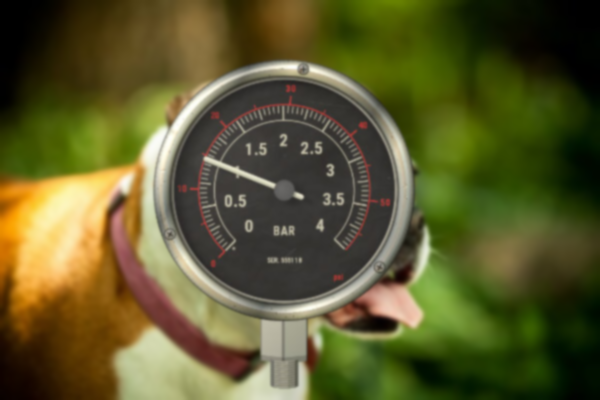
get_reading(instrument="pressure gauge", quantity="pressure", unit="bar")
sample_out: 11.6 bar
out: 1 bar
